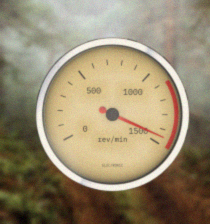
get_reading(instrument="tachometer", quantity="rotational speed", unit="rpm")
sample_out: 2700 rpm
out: 1450 rpm
